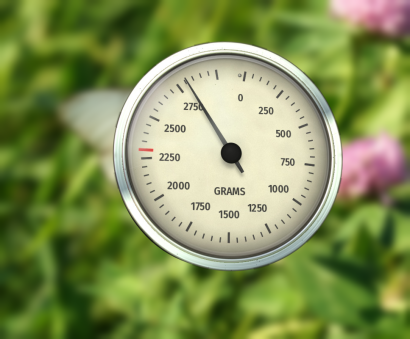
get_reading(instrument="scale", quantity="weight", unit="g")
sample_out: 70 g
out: 2800 g
